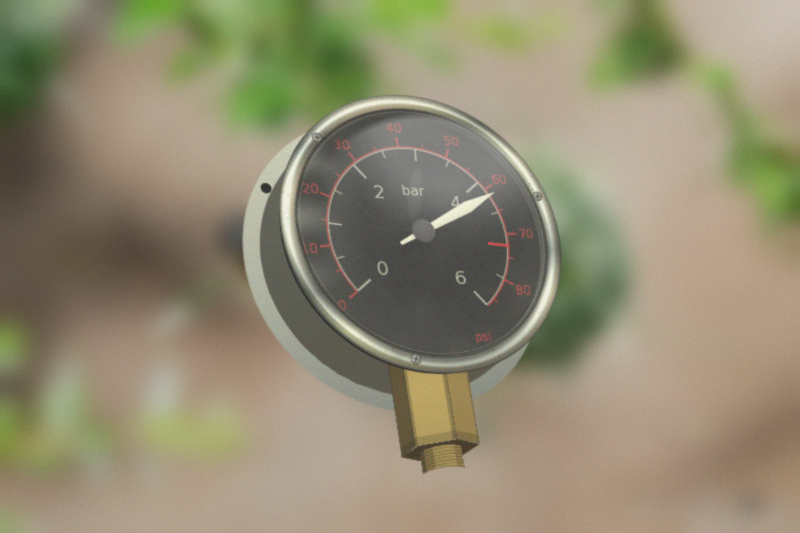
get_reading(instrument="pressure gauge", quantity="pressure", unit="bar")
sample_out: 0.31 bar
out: 4.25 bar
